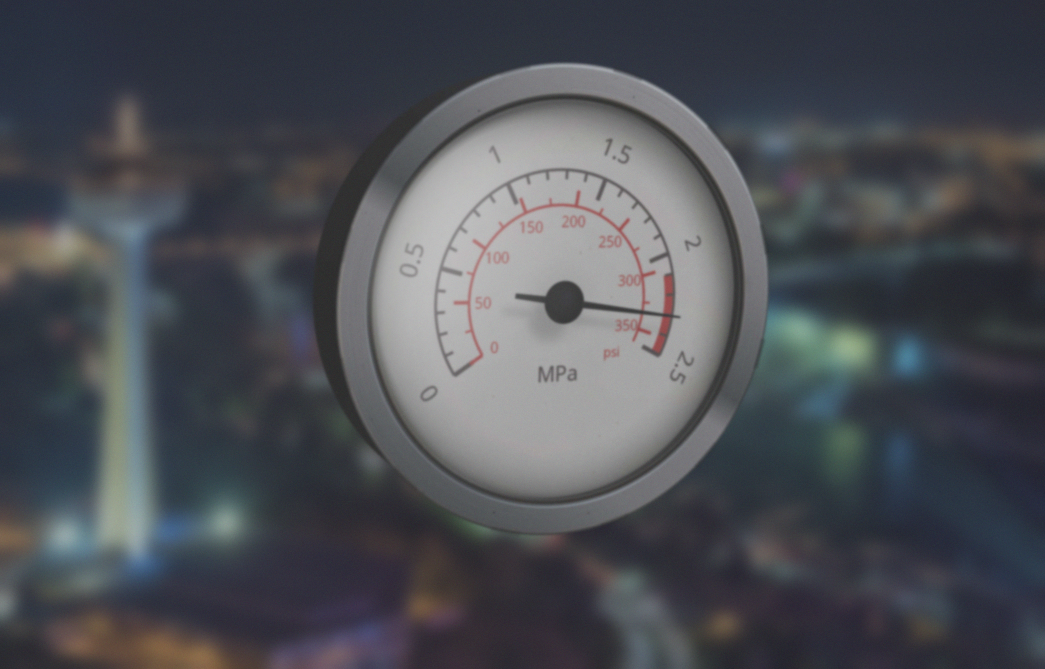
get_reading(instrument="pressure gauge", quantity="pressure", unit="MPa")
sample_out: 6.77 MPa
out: 2.3 MPa
